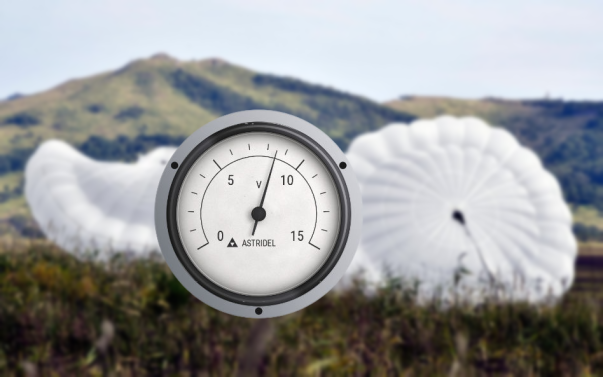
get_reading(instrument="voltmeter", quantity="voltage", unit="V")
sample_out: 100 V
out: 8.5 V
